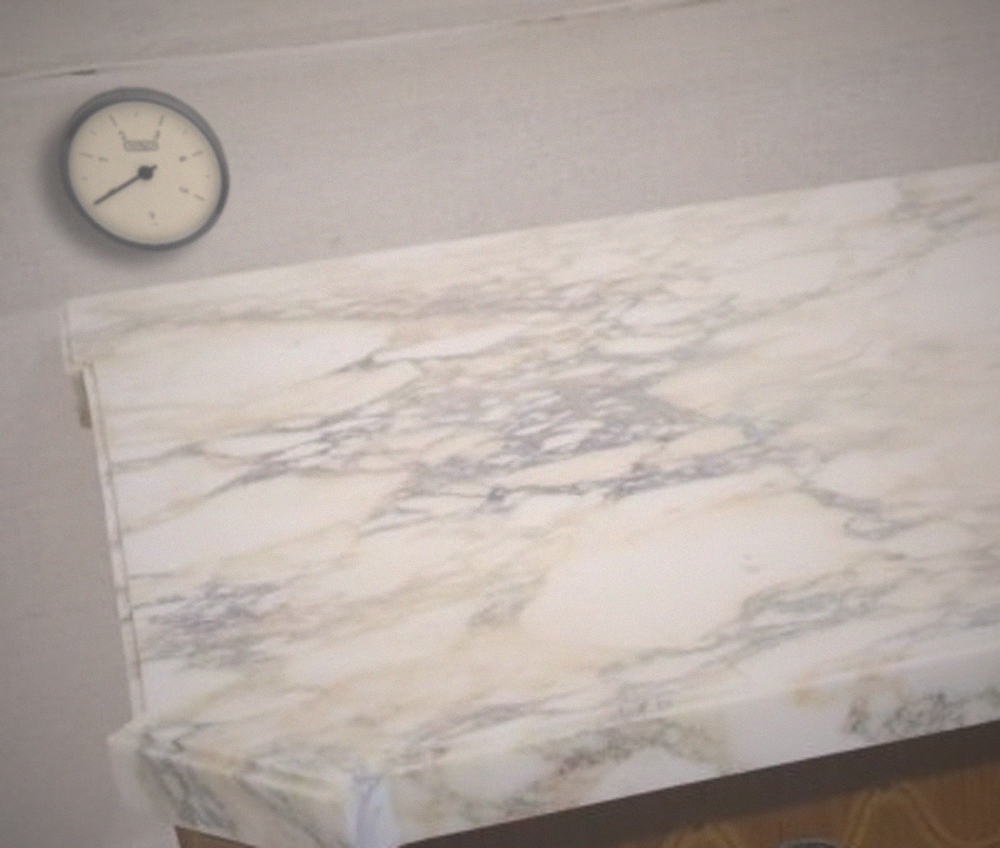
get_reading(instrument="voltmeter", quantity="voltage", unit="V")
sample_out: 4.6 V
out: 0 V
